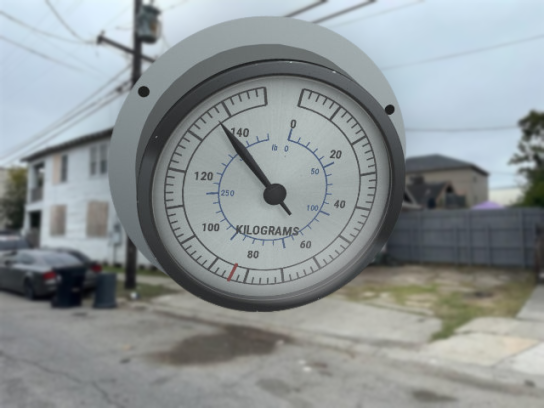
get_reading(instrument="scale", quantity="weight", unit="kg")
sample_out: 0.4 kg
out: 137 kg
